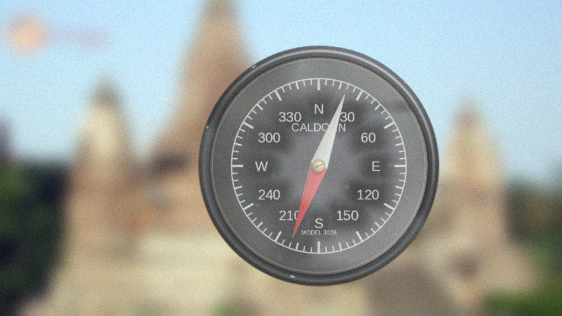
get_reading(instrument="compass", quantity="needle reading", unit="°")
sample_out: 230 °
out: 200 °
